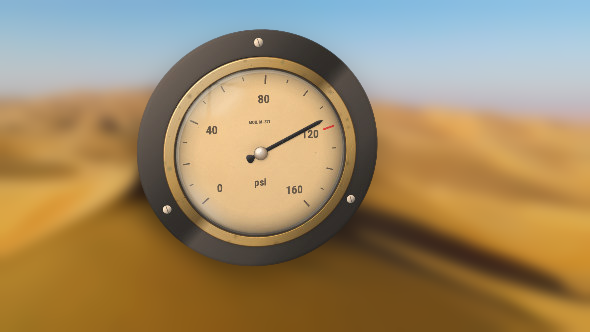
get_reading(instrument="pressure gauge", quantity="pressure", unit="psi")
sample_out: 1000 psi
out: 115 psi
